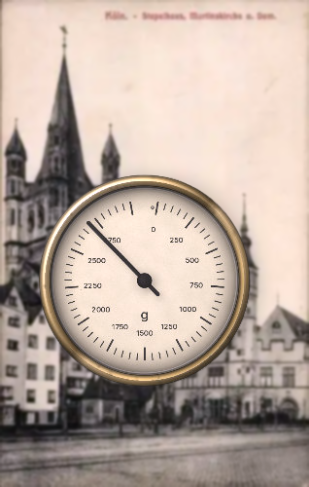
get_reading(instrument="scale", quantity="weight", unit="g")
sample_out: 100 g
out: 2700 g
